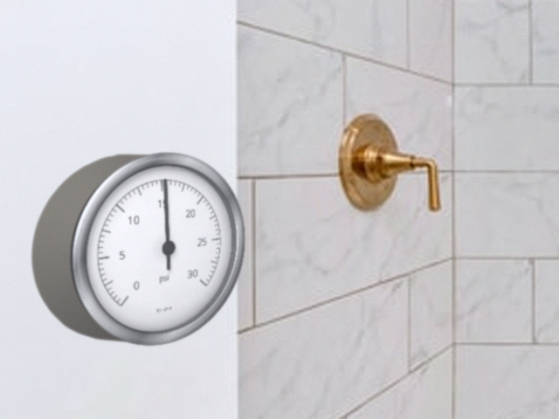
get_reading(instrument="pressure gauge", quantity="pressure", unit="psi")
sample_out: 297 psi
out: 15 psi
